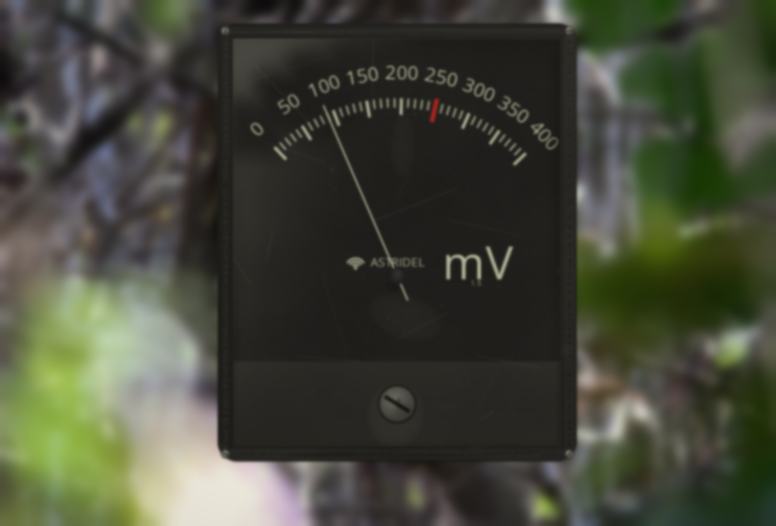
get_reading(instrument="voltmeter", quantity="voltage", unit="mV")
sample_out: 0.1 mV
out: 90 mV
